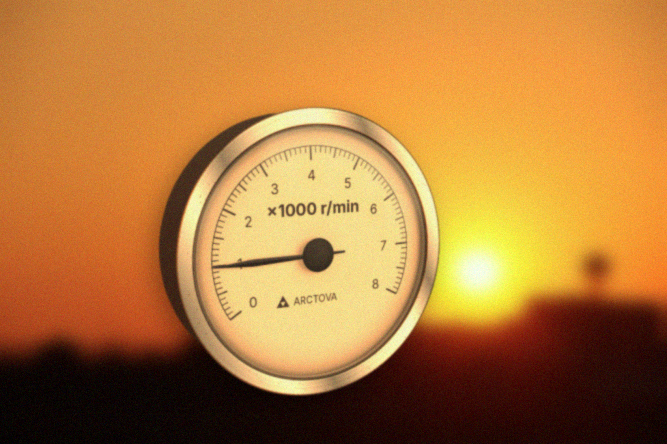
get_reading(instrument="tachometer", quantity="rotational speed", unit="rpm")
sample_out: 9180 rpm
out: 1000 rpm
